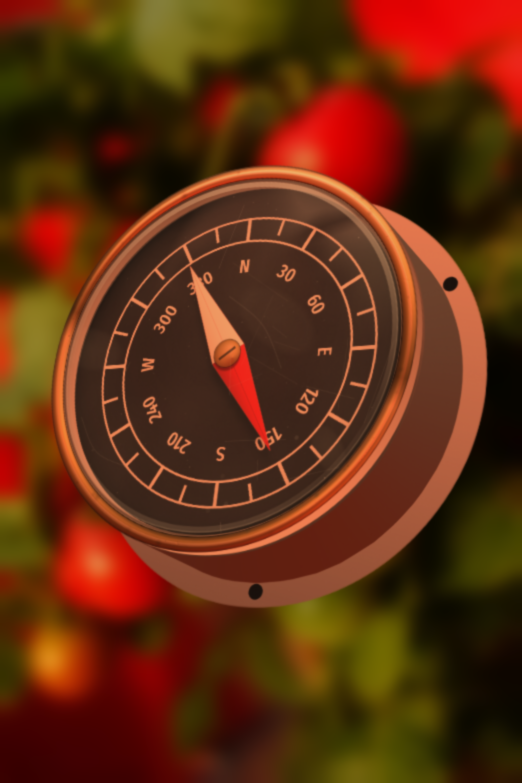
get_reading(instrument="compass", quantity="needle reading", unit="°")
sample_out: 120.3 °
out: 150 °
